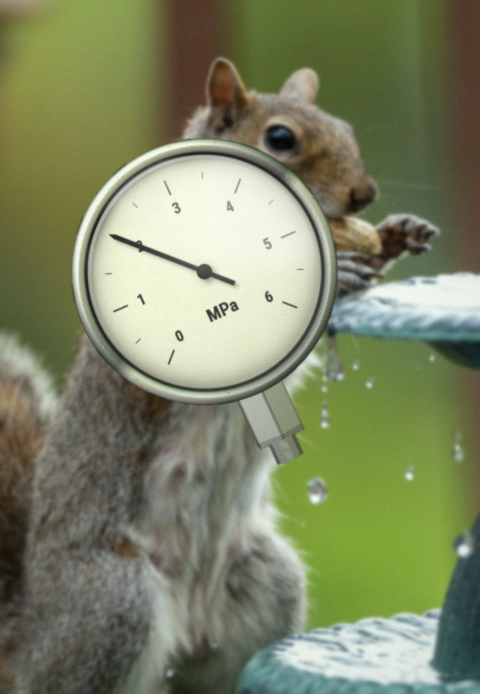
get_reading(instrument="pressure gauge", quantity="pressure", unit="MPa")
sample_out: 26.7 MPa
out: 2 MPa
